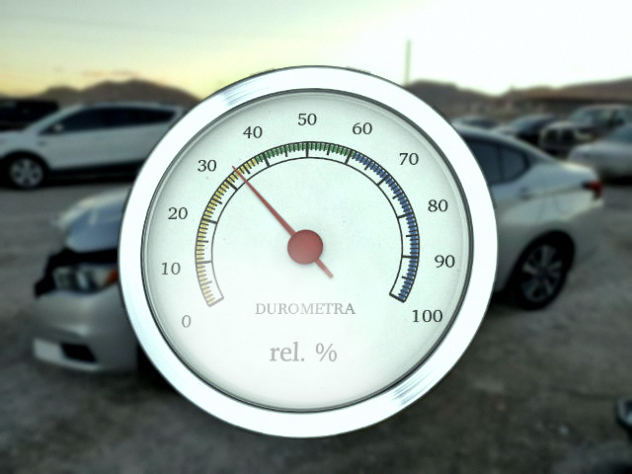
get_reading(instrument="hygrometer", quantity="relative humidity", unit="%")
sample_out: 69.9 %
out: 33 %
